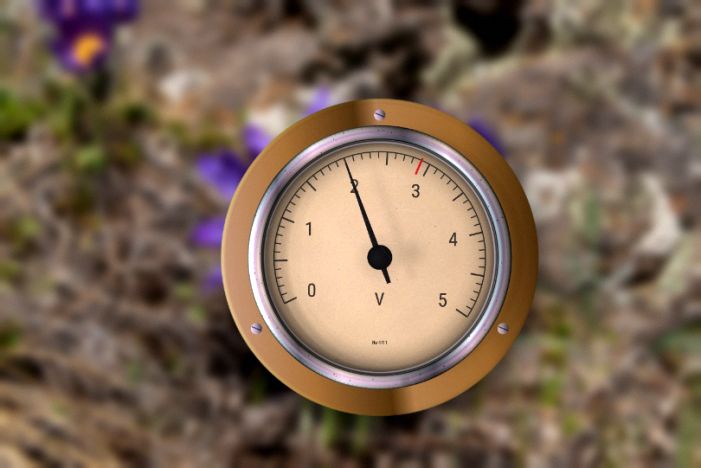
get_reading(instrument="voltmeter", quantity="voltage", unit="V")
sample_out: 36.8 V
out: 2 V
